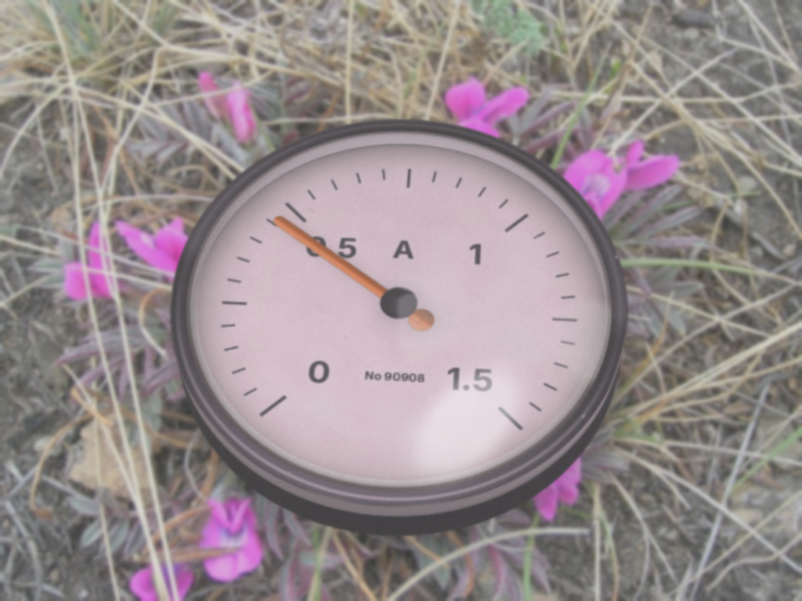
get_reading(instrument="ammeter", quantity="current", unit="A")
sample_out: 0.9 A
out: 0.45 A
